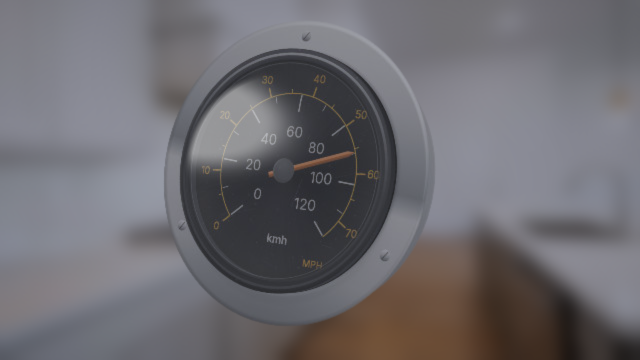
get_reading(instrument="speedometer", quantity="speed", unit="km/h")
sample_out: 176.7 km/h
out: 90 km/h
